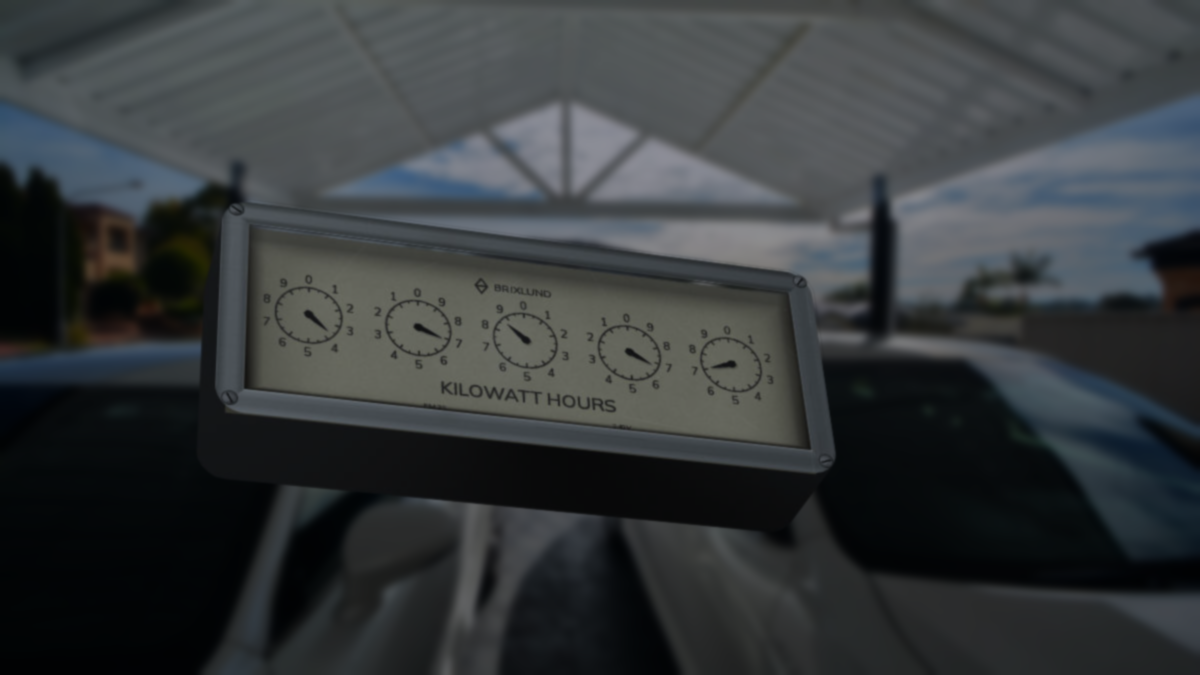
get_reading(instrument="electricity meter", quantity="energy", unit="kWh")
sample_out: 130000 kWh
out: 36867 kWh
